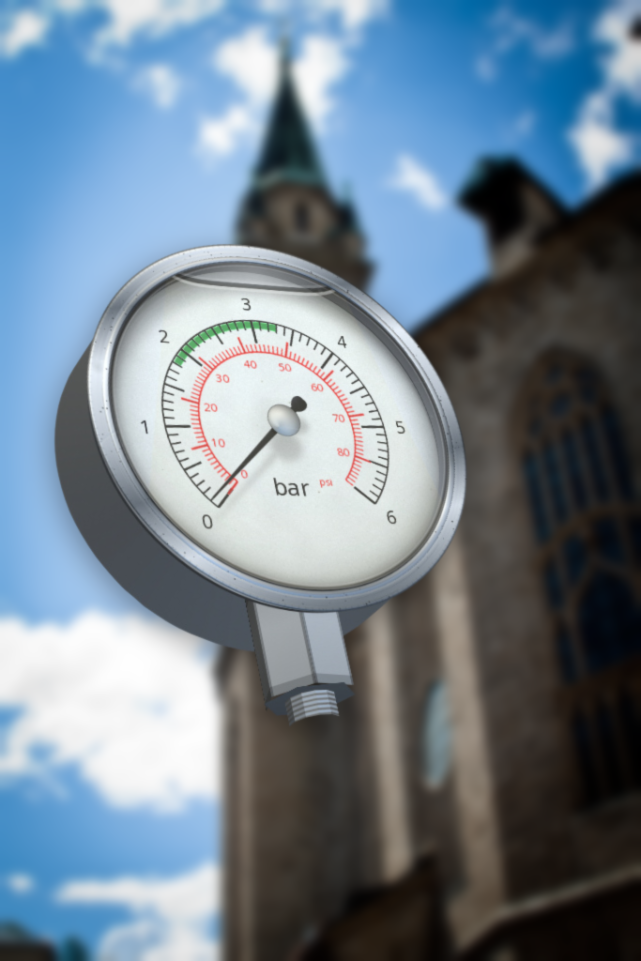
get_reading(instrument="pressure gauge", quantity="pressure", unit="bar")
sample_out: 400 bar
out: 0.1 bar
